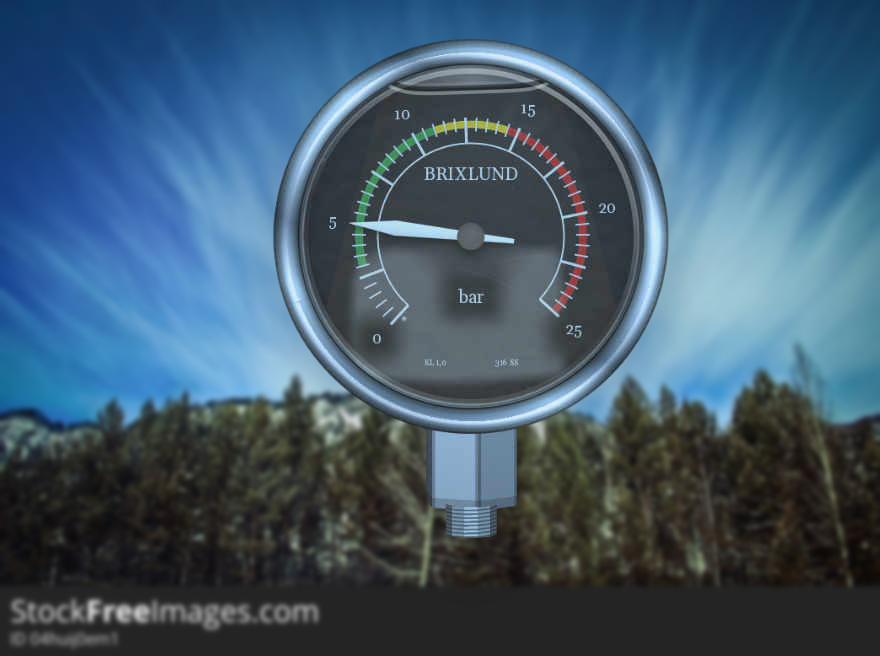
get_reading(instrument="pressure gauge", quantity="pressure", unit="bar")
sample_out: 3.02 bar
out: 5 bar
